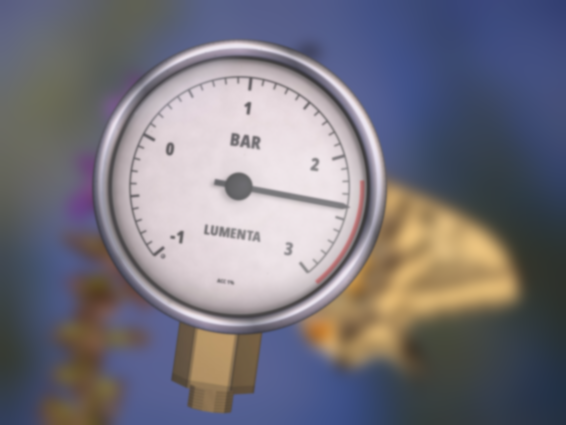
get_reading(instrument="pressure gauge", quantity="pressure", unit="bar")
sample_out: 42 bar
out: 2.4 bar
